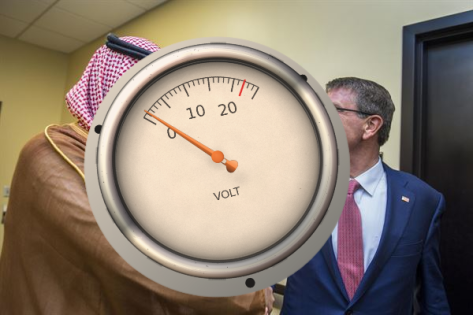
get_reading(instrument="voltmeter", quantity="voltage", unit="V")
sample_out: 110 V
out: 1 V
